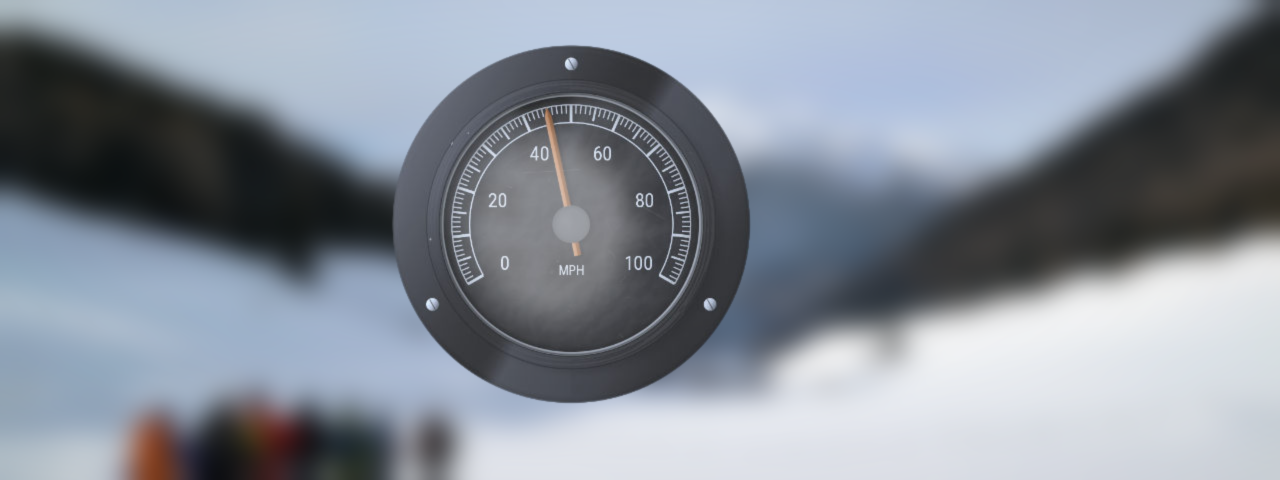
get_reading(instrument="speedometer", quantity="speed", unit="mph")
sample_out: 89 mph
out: 45 mph
